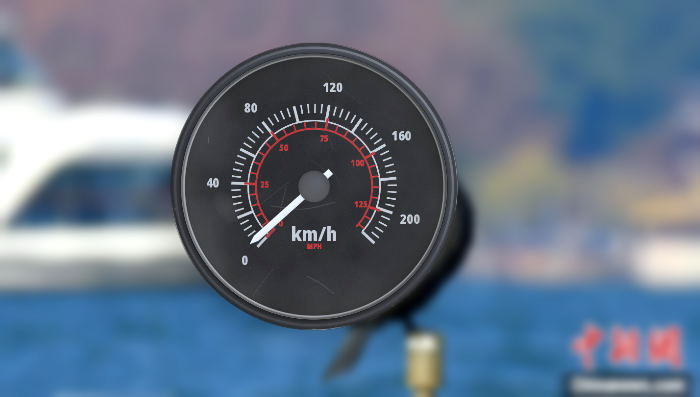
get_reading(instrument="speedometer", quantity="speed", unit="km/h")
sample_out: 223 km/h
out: 4 km/h
